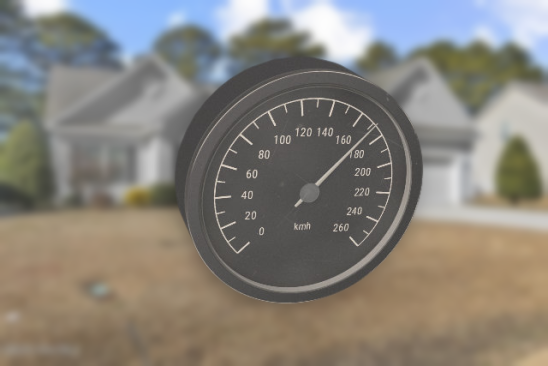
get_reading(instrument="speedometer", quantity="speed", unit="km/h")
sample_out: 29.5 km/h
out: 170 km/h
